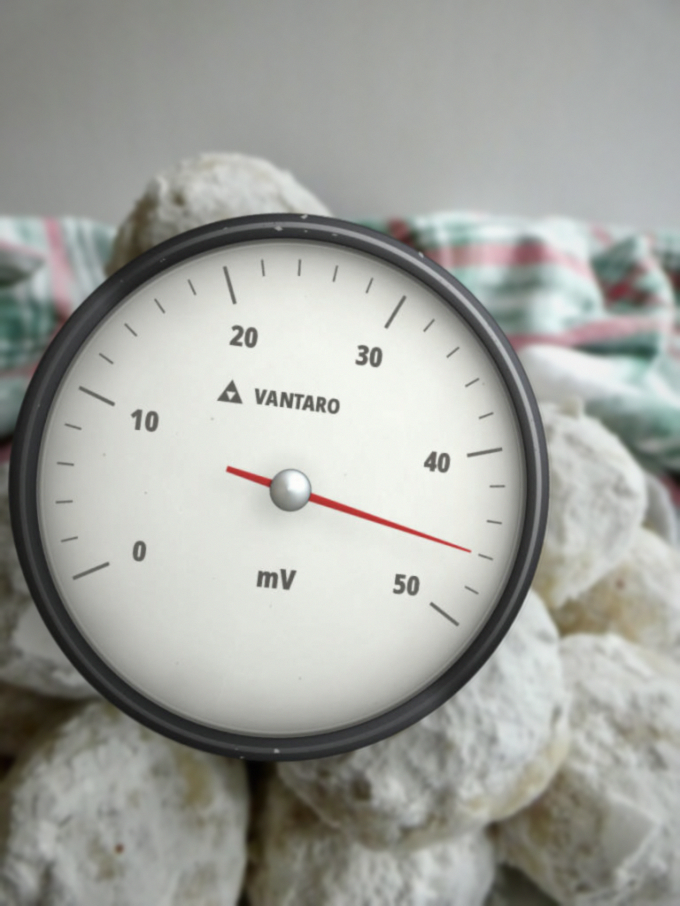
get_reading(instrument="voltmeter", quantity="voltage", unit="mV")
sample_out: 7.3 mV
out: 46 mV
